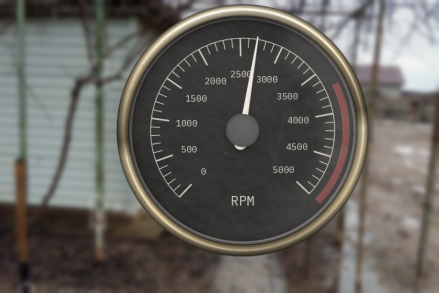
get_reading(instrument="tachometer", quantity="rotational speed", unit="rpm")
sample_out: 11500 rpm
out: 2700 rpm
